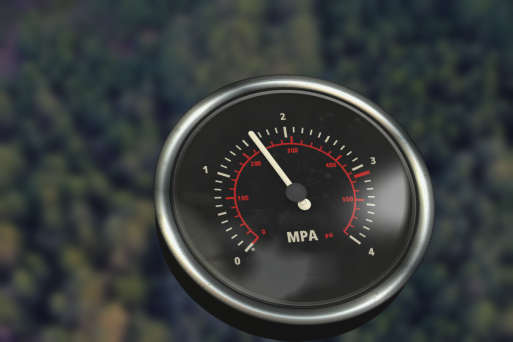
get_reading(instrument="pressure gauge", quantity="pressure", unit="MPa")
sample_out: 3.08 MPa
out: 1.6 MPa
